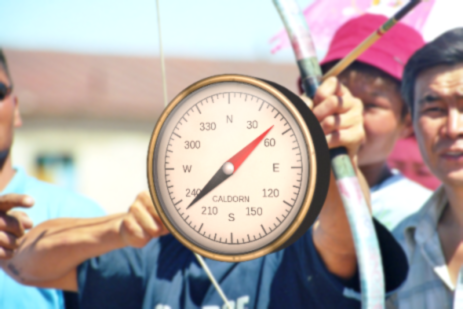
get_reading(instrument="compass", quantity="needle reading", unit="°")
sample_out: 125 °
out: 50 °
